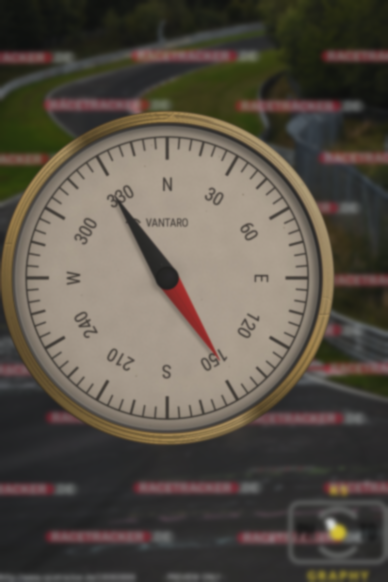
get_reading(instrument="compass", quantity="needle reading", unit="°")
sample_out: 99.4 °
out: 147.5 °
